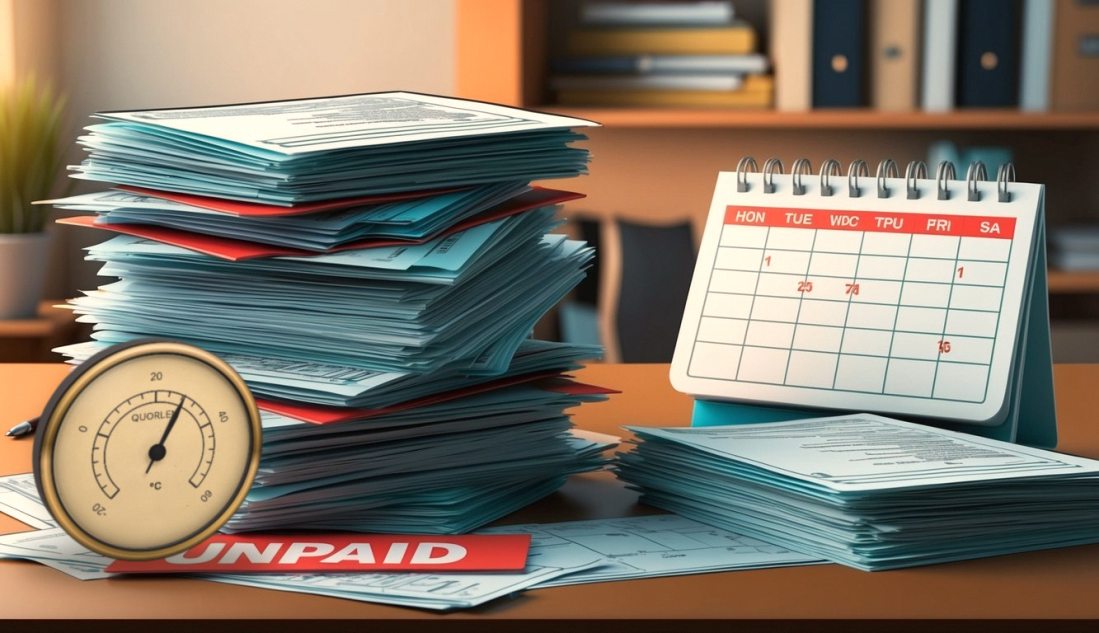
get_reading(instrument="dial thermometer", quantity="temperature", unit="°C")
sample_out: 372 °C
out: 28 °C
